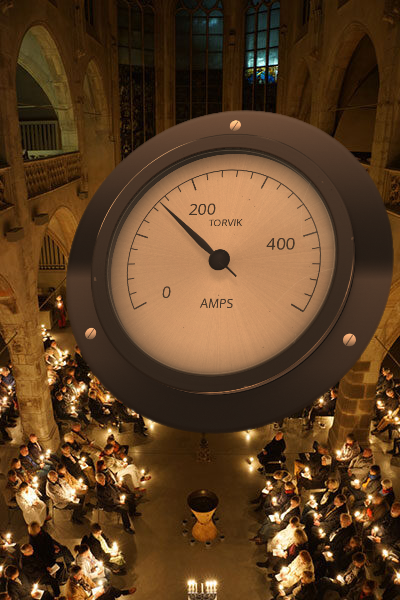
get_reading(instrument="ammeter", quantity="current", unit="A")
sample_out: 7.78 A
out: 150 A
